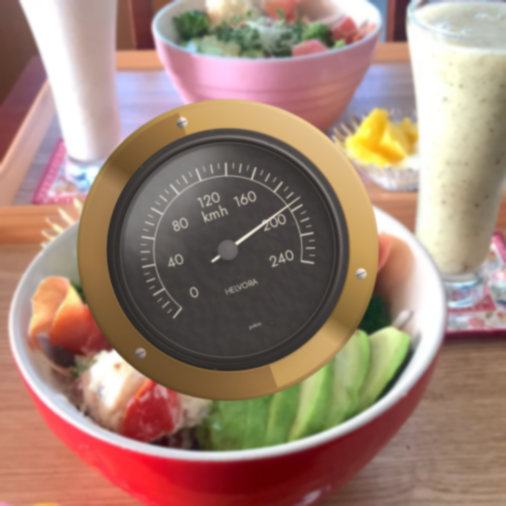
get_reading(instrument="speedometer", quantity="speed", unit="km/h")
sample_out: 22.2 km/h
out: 195 km/h
